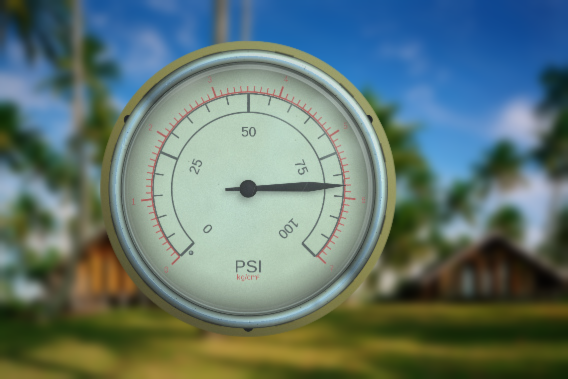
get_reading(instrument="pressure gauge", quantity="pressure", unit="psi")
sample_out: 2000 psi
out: 82.5 psi
